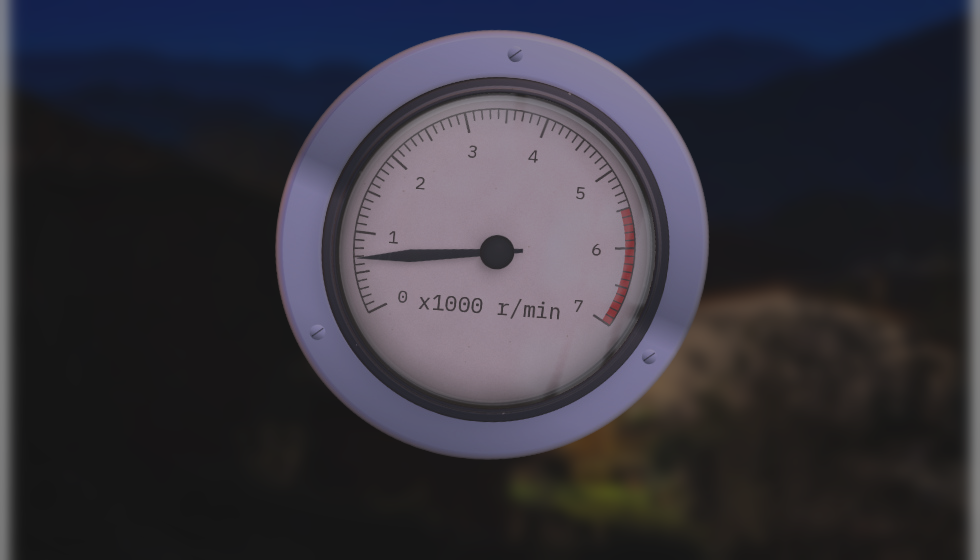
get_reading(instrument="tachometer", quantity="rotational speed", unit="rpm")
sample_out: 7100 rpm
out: 700 rpm
